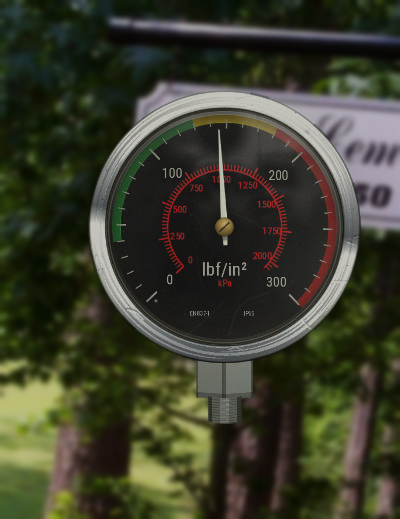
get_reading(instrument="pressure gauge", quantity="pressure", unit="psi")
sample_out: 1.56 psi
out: 145 psi
